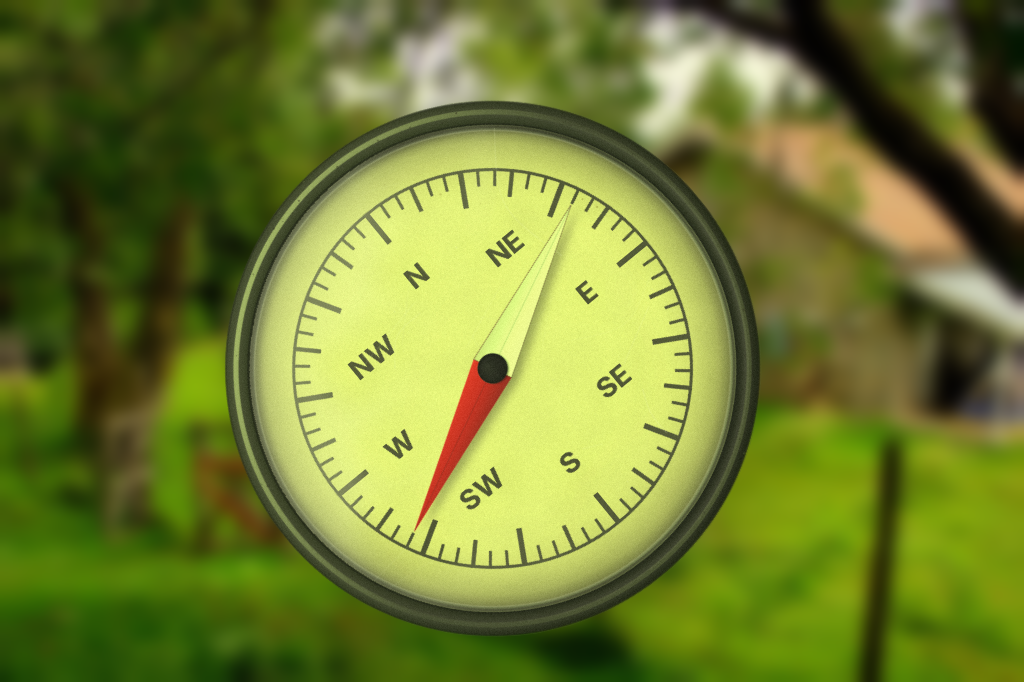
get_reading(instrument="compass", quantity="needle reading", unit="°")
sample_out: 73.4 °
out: 245 °
